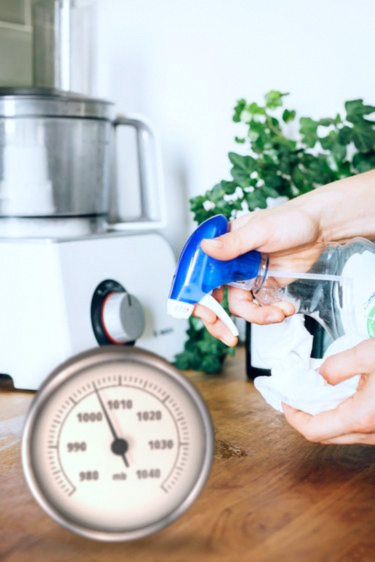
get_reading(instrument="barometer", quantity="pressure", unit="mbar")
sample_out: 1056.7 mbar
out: 1005 mbar
